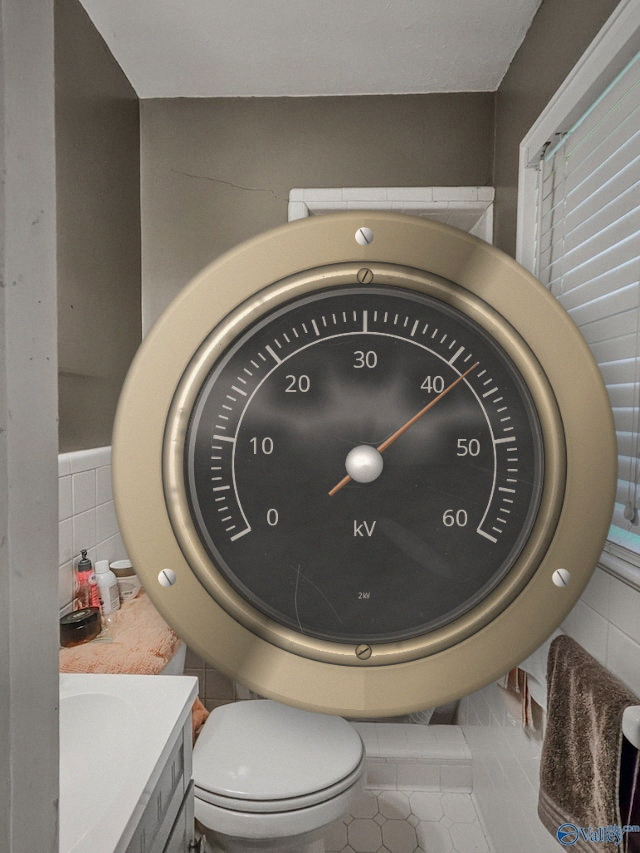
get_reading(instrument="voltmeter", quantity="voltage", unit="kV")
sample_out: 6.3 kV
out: 42 kV
